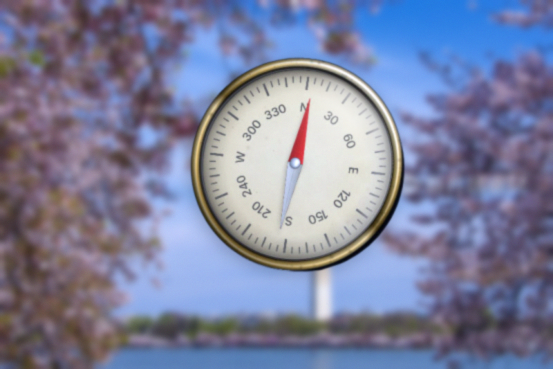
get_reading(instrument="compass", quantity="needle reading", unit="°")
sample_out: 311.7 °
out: 5 °
